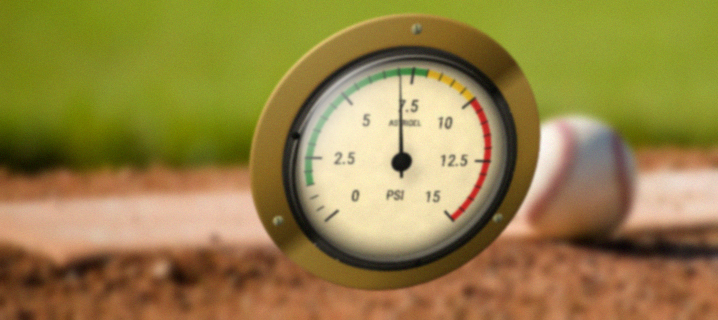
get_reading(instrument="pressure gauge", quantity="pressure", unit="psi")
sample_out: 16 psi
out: 7 psi
